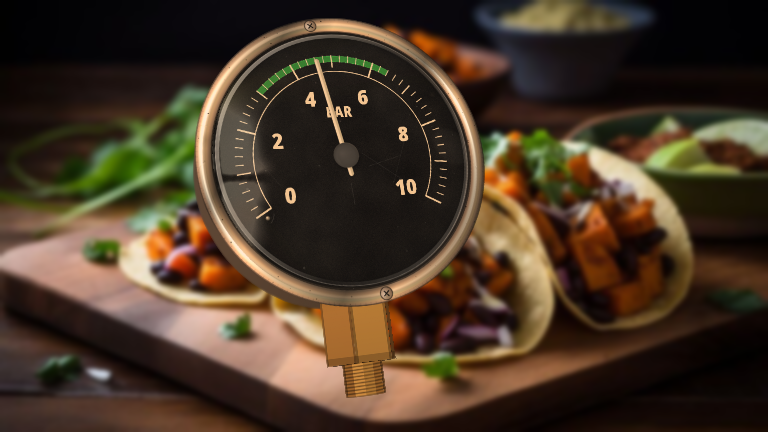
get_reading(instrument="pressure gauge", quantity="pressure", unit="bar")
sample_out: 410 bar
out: 4.6 bar
